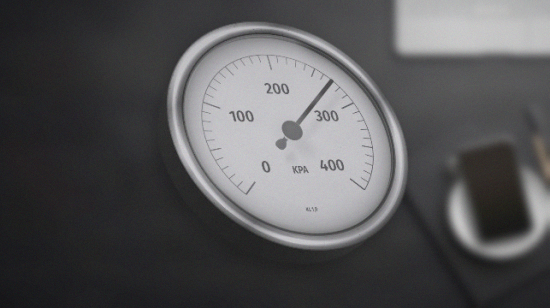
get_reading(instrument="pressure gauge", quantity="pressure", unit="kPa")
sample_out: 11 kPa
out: 270 kPa
